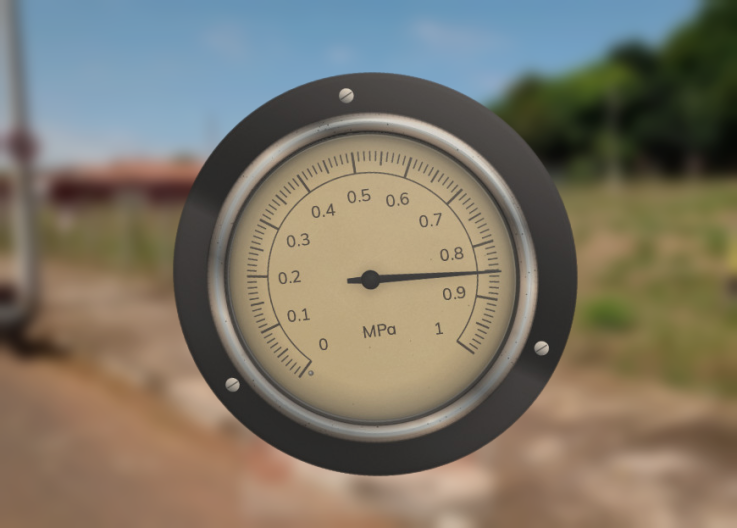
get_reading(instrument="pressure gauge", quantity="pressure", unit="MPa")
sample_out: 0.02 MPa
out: 0.85 MPa
